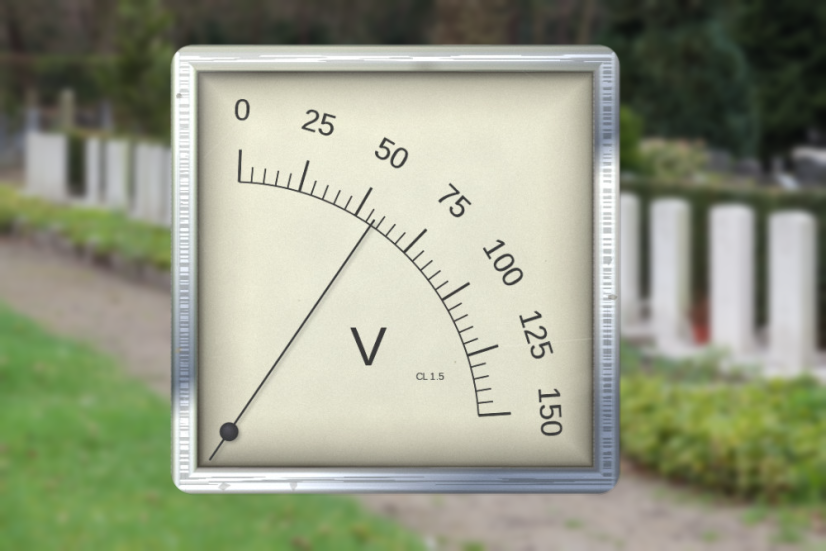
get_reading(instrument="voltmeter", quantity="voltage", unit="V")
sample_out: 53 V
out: 57.5 V
